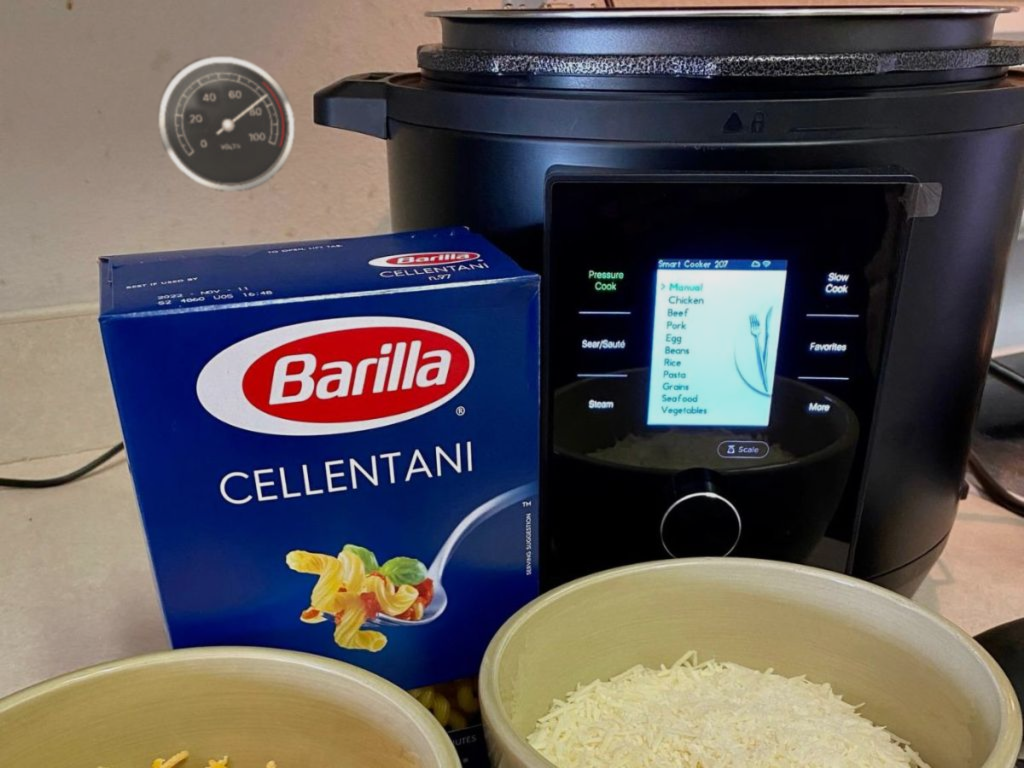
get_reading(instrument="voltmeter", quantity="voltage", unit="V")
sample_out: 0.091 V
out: 75 V
